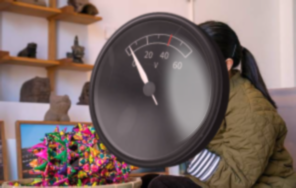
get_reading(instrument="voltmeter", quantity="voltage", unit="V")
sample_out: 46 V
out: 5 V
